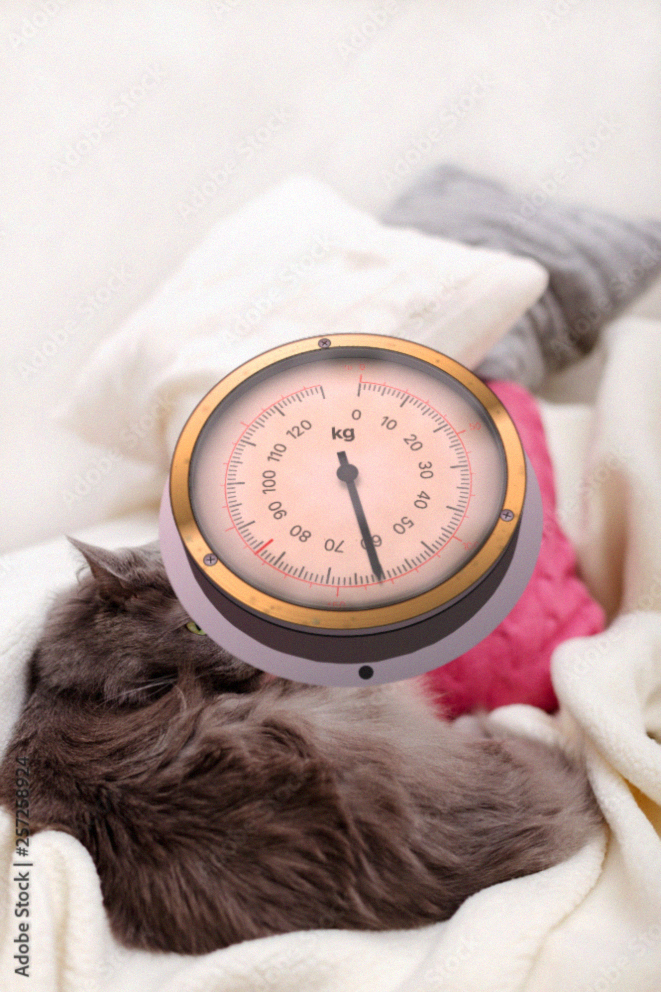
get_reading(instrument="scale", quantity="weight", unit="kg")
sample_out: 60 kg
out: 61 kg
